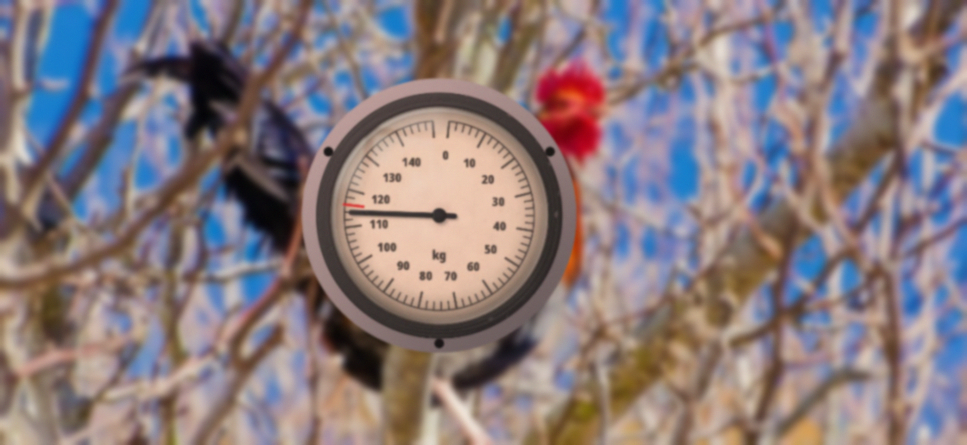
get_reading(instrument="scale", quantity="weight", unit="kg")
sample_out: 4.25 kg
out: 114 kg
